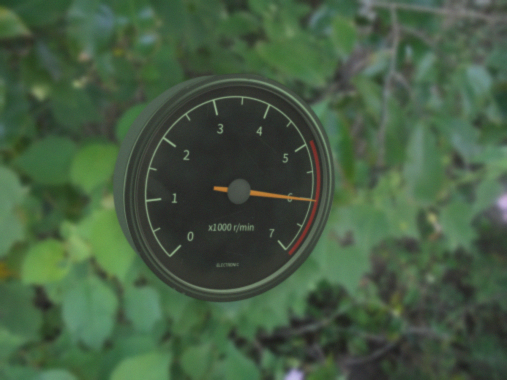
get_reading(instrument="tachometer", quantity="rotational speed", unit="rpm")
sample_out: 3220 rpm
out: 6000 rpm
